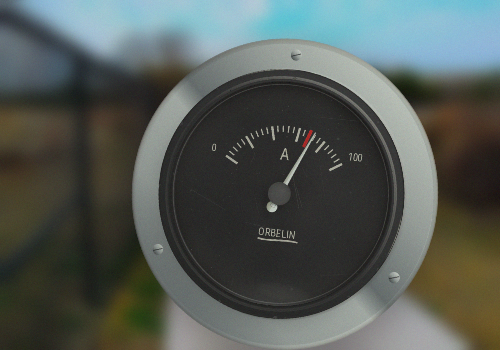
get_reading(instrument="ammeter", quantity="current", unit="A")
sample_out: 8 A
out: 72 A
